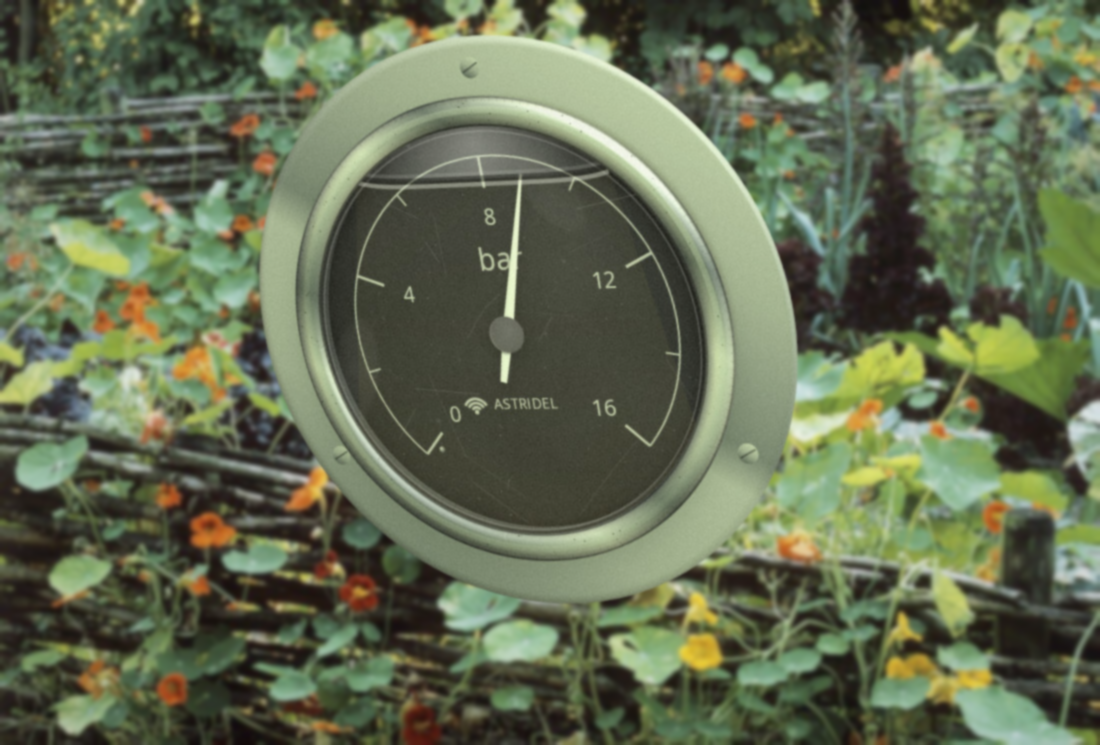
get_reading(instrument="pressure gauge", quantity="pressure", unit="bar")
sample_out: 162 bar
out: 9 bar
